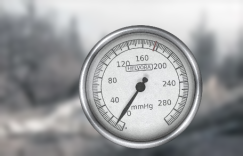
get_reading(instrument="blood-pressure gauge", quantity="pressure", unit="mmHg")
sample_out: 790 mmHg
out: 10 mmHg
